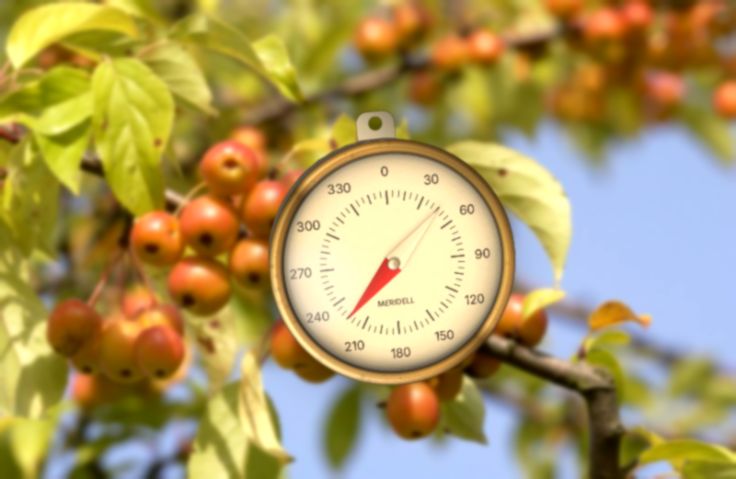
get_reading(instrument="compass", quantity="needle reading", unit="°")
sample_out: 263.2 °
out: 225 °
